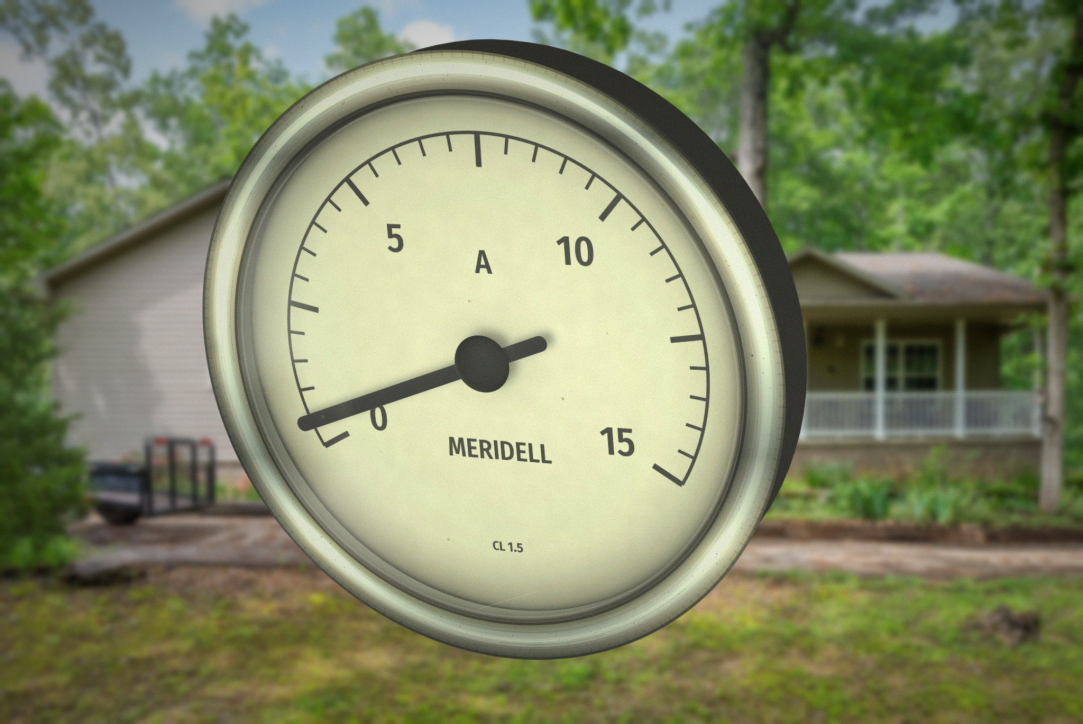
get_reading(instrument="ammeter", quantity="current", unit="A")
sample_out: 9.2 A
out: 0.5 A
